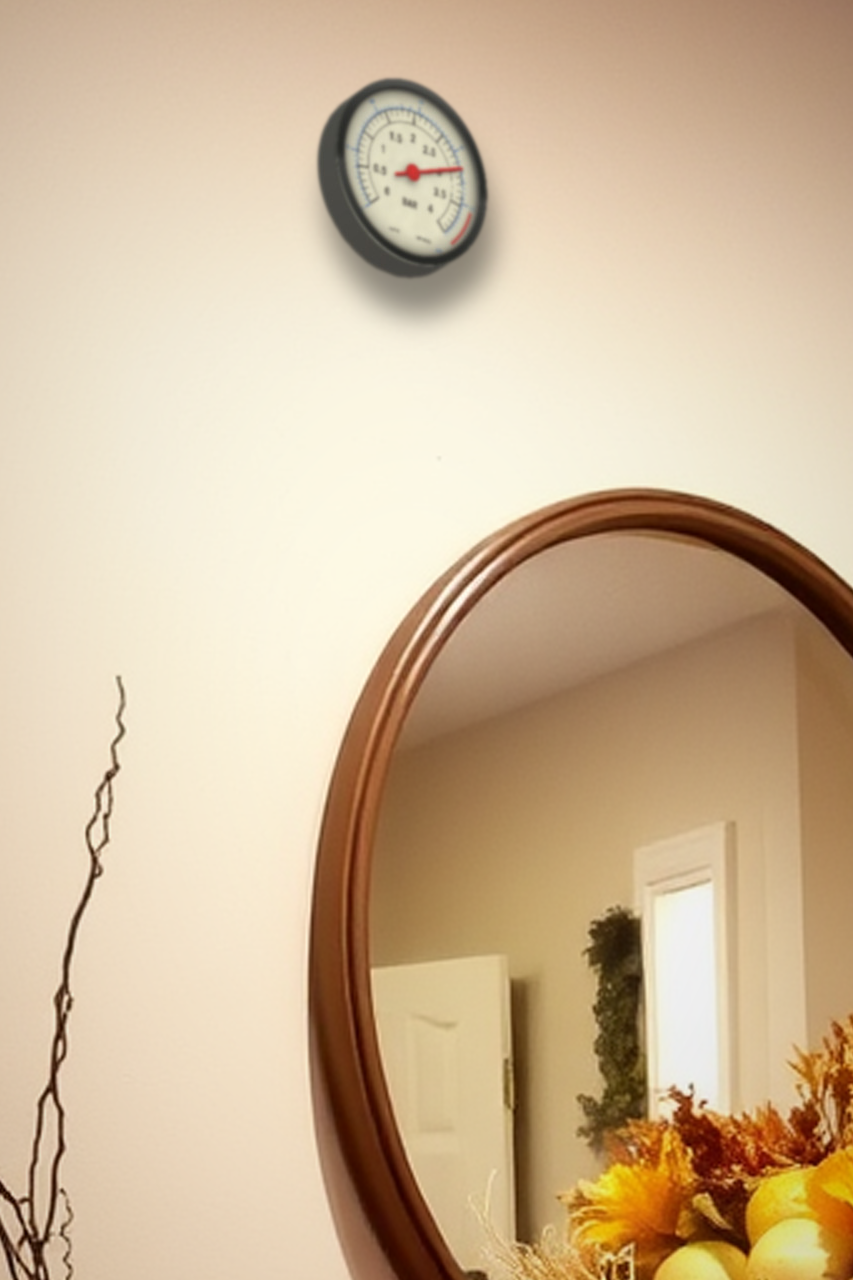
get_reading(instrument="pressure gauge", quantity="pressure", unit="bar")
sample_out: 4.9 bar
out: 3 bar
